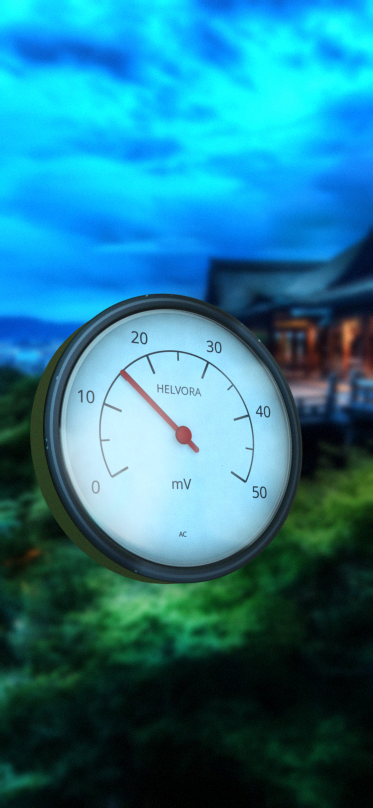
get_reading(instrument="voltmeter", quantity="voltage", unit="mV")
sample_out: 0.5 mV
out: 15 mV
